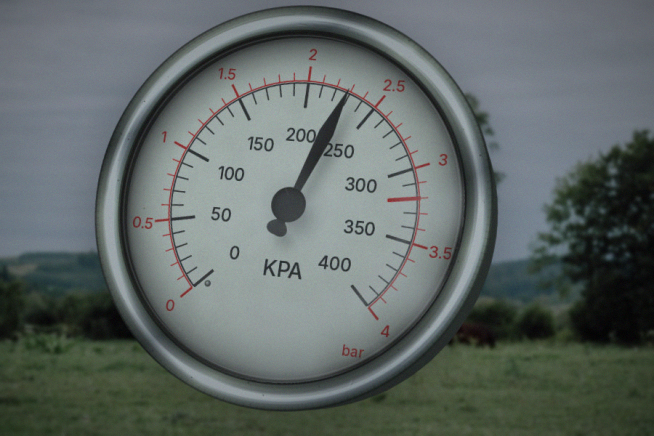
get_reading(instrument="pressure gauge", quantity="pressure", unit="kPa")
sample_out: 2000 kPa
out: 230 kPa
